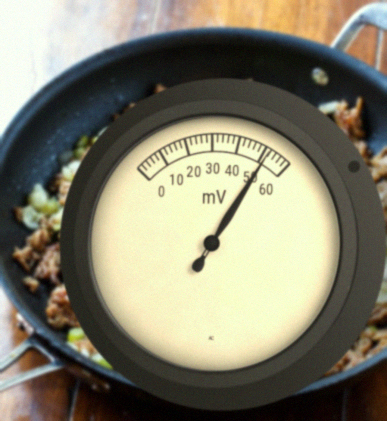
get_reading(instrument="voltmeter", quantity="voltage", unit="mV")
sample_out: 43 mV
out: 52 mV
